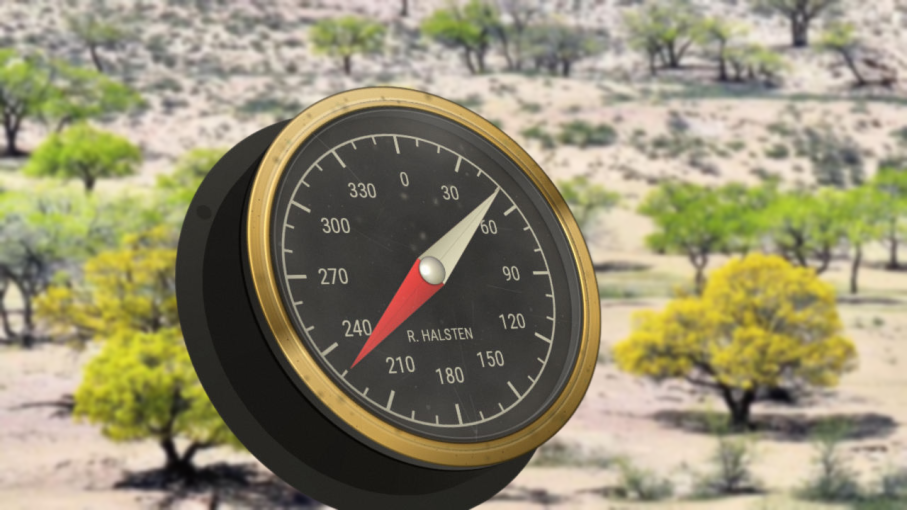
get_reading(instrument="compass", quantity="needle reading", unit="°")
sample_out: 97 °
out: 230 °
